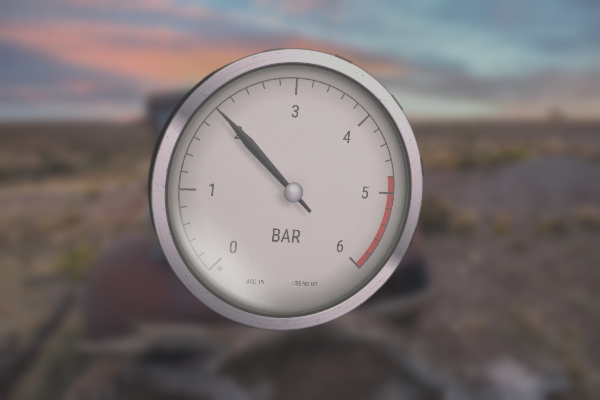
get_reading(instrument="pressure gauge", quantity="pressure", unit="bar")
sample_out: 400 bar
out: 2 bar
